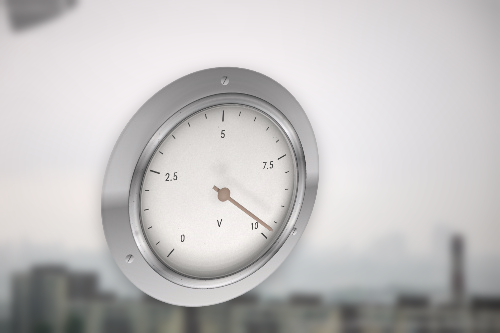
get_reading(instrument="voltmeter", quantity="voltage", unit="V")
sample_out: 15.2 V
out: 9.75 V
